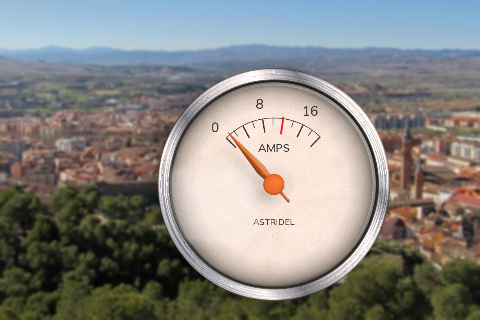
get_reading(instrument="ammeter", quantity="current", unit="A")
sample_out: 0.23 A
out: 1 A
